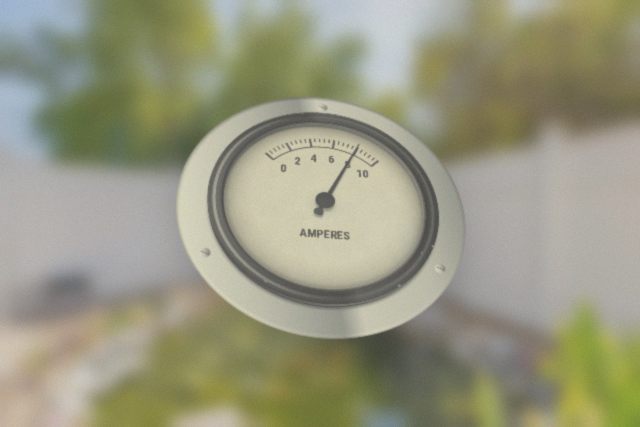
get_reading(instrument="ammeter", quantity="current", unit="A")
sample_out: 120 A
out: 8 A
